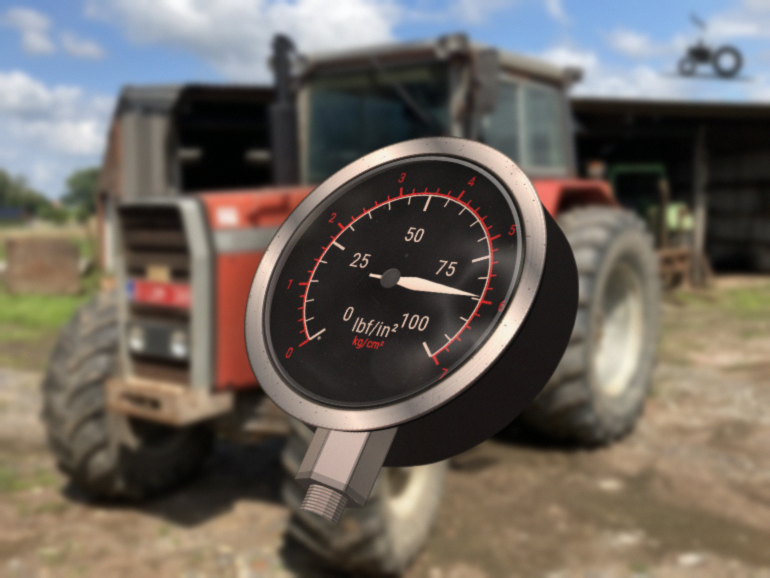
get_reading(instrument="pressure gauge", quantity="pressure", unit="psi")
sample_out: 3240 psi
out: 85 psi
